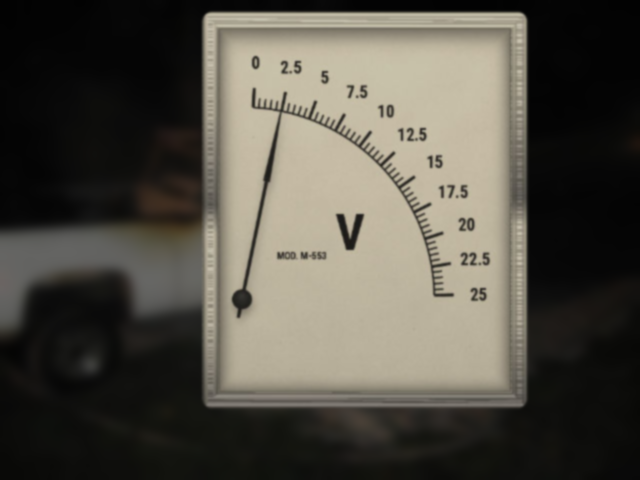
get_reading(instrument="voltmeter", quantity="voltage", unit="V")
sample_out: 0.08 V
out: 2.5 V
